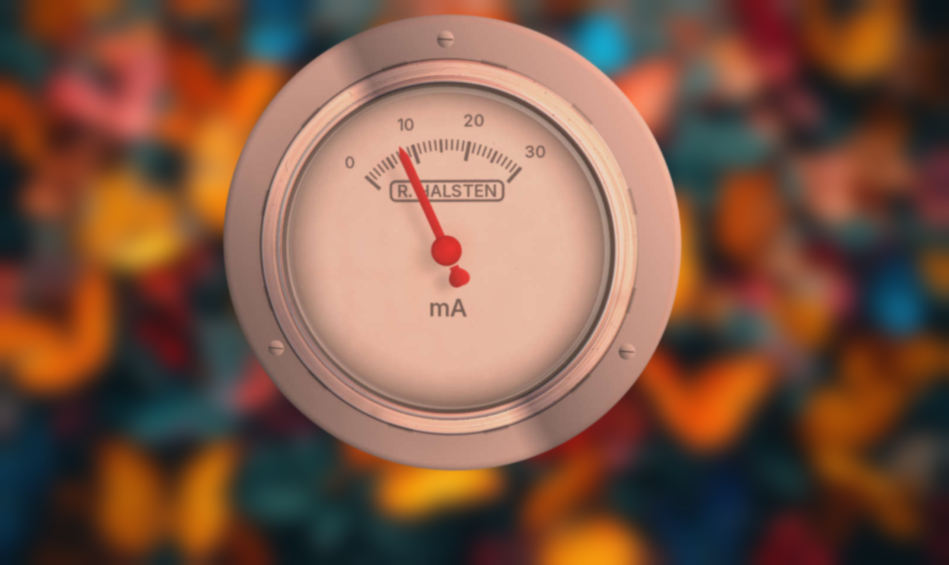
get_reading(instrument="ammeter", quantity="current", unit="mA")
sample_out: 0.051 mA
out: 8 mA
